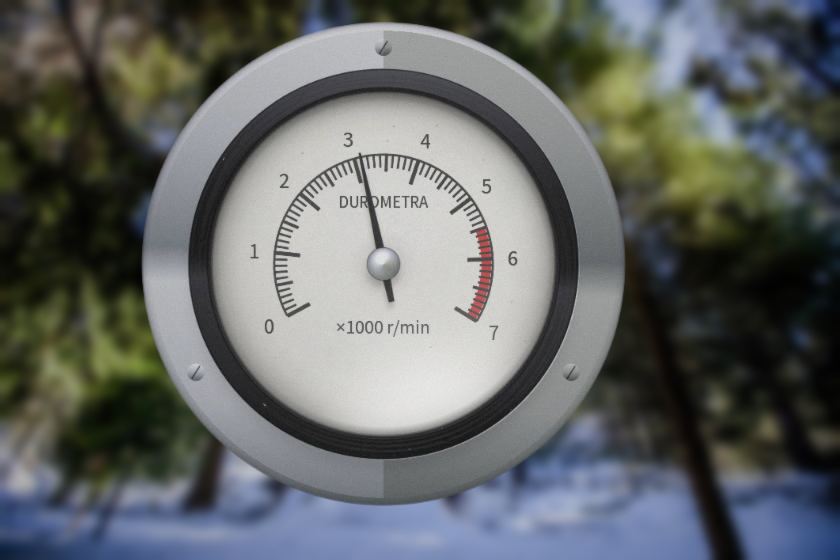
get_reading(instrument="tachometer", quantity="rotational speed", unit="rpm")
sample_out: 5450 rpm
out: 3100 rpm
